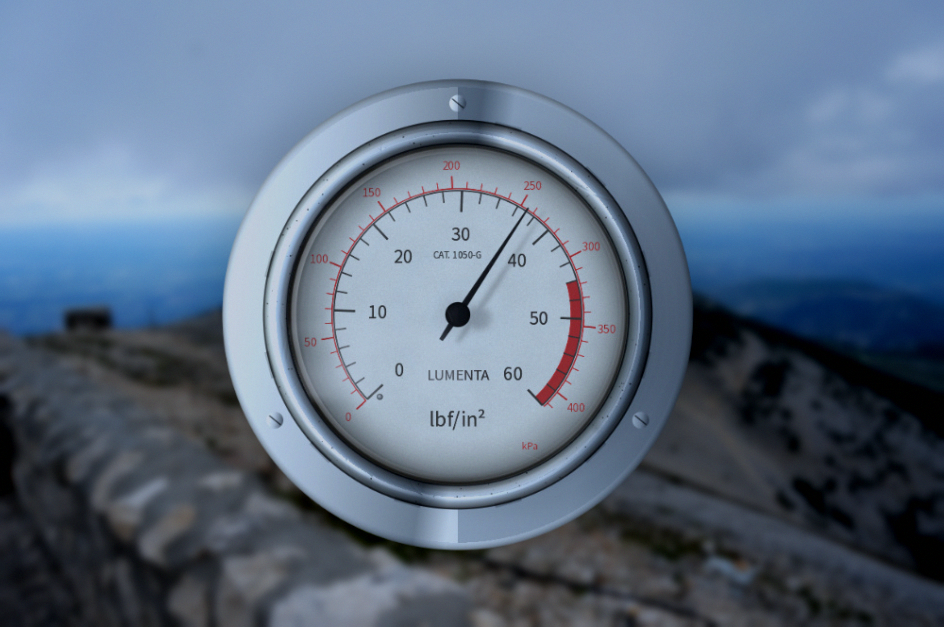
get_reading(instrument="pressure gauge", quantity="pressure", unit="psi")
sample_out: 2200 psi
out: 37 psi
